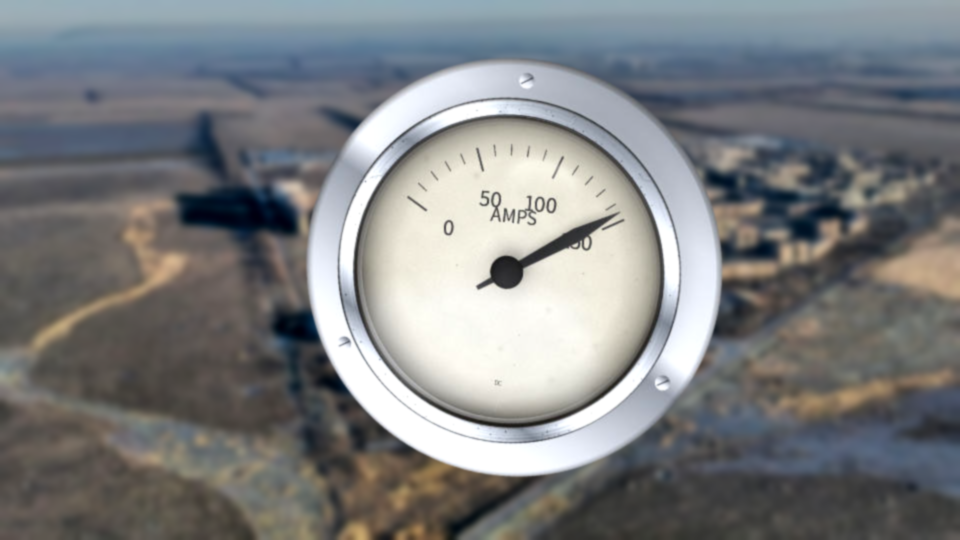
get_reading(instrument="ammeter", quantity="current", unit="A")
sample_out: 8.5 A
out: 145 A
